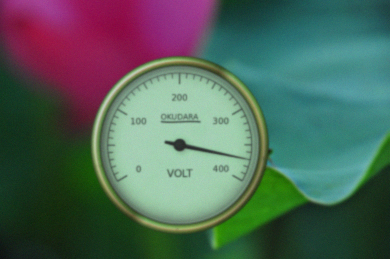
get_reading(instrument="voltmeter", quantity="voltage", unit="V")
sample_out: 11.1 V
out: 370 V
